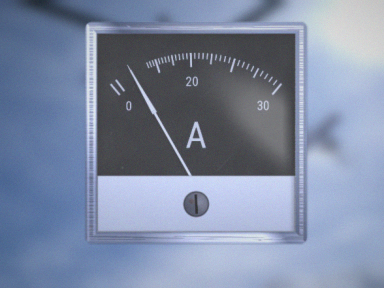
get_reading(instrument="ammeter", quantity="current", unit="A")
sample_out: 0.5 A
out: 10 A
